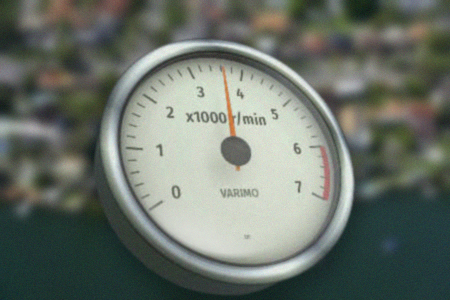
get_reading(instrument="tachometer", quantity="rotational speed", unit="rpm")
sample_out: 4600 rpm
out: 3600 rpm
